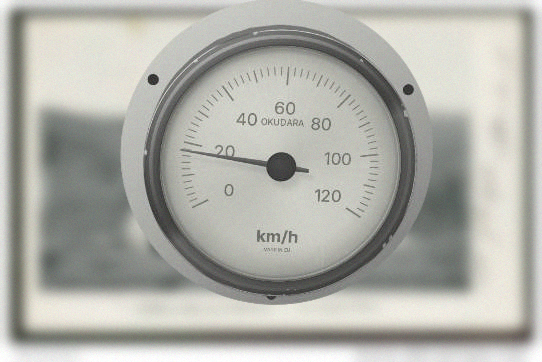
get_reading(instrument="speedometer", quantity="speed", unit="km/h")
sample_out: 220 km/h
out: 18 km/h
